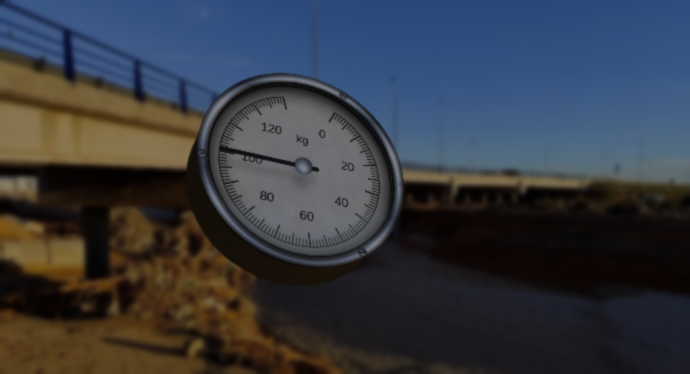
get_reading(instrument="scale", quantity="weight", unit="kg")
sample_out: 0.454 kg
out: 100 kg
